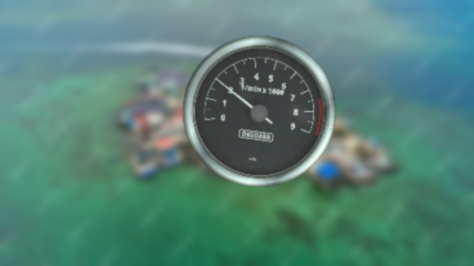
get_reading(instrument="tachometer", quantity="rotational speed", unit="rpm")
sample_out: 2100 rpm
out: 2000 rpm
